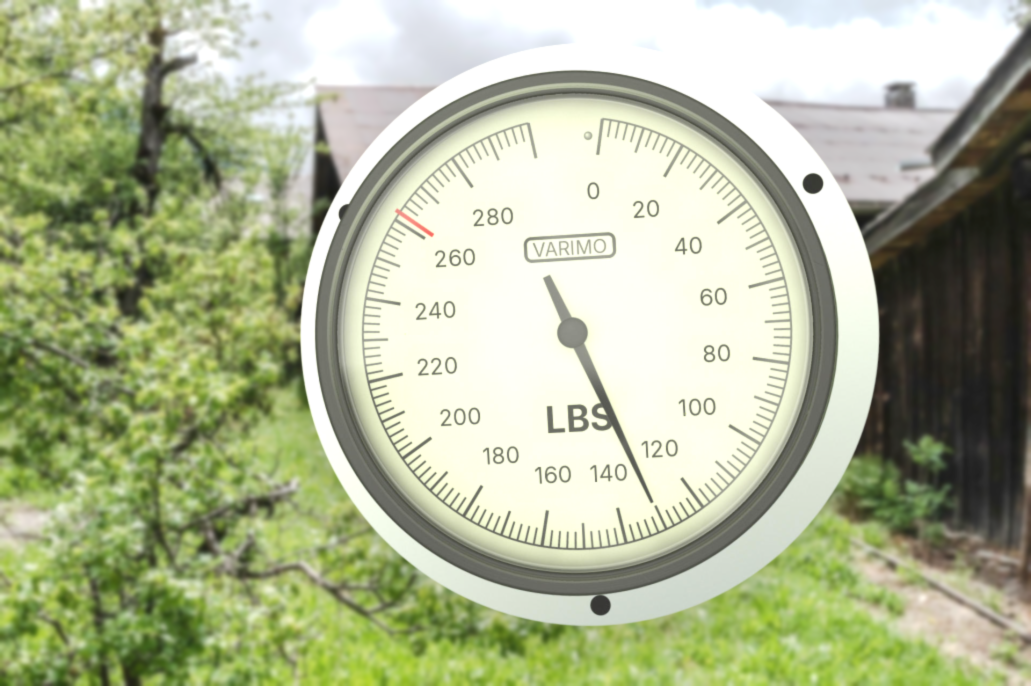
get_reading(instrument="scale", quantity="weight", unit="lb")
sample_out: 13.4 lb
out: 130 lb
